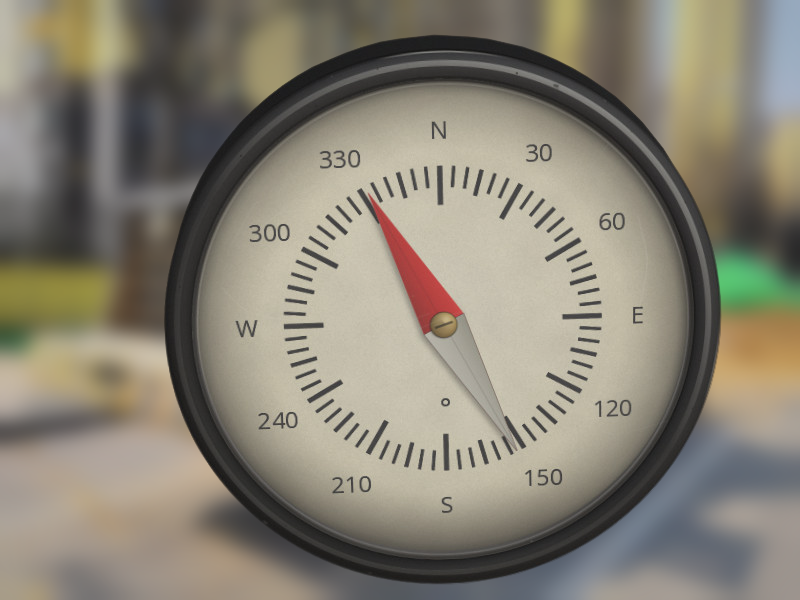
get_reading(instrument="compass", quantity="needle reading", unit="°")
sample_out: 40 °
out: 332.5 °
